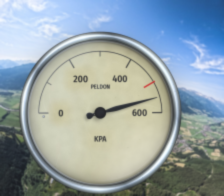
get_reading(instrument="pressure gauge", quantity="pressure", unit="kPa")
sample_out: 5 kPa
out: 550 kPa
